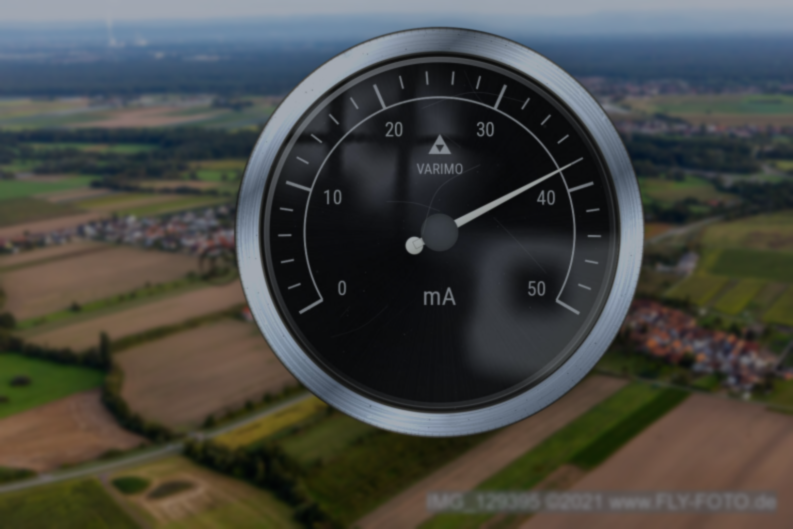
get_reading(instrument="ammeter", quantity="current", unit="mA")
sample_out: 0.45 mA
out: 38 mA
